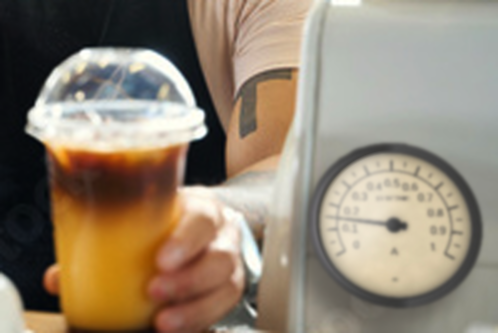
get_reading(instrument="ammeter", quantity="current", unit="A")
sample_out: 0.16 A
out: 0.15 A
